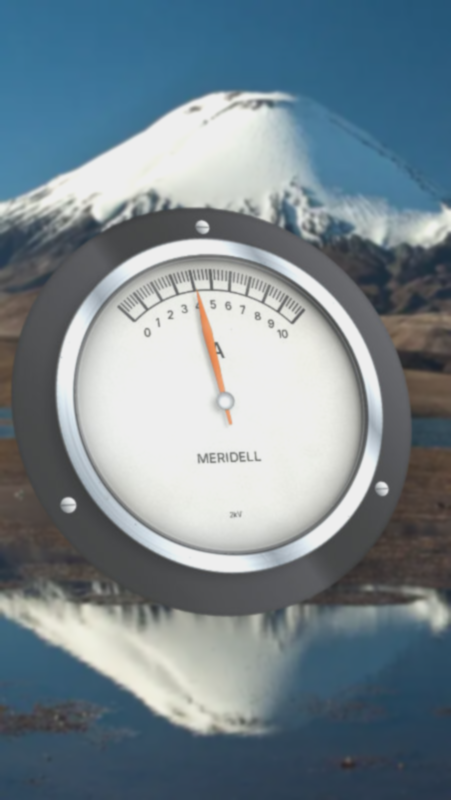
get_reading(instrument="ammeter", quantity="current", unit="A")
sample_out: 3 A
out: 4 A
